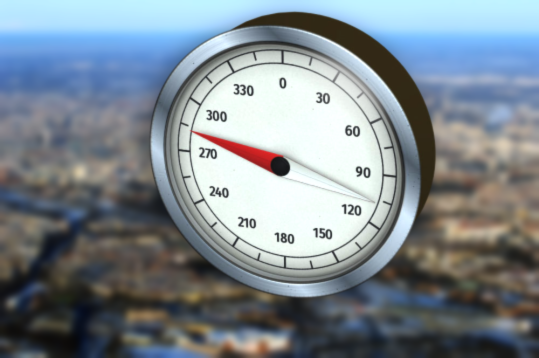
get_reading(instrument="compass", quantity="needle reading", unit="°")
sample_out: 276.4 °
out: 285 °
